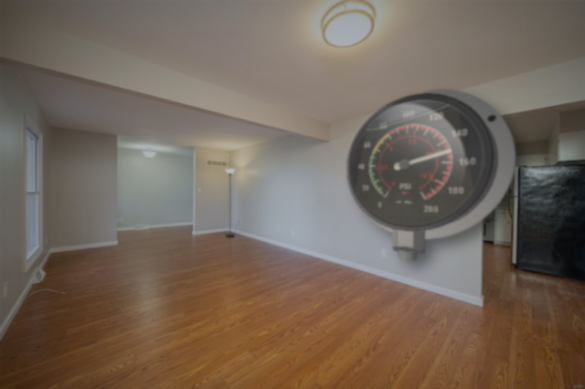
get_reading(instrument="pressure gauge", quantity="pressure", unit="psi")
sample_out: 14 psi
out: 150 psi
